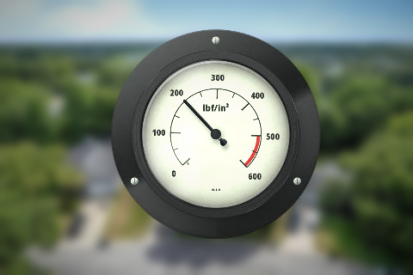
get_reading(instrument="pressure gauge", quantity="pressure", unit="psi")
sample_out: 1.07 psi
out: 200 psi
